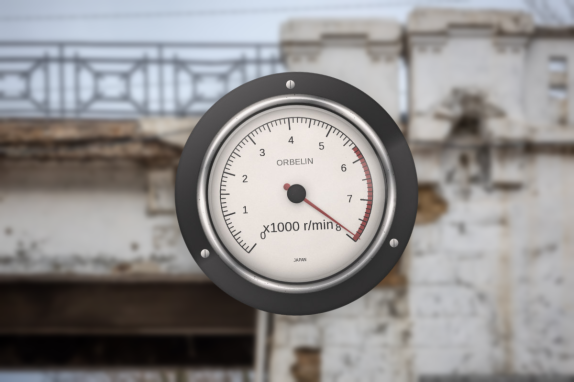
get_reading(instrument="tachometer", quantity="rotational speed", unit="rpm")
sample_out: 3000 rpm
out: 7900 rpm
